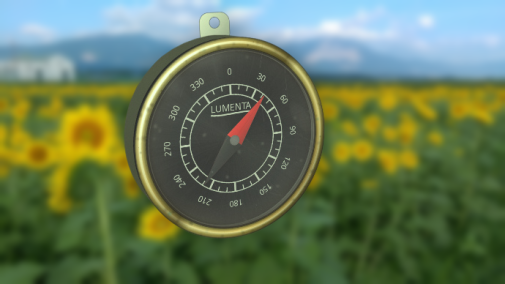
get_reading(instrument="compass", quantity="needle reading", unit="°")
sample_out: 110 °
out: 40 °
